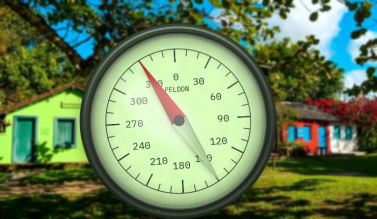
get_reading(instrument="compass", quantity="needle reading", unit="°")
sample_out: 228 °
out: 330 °
